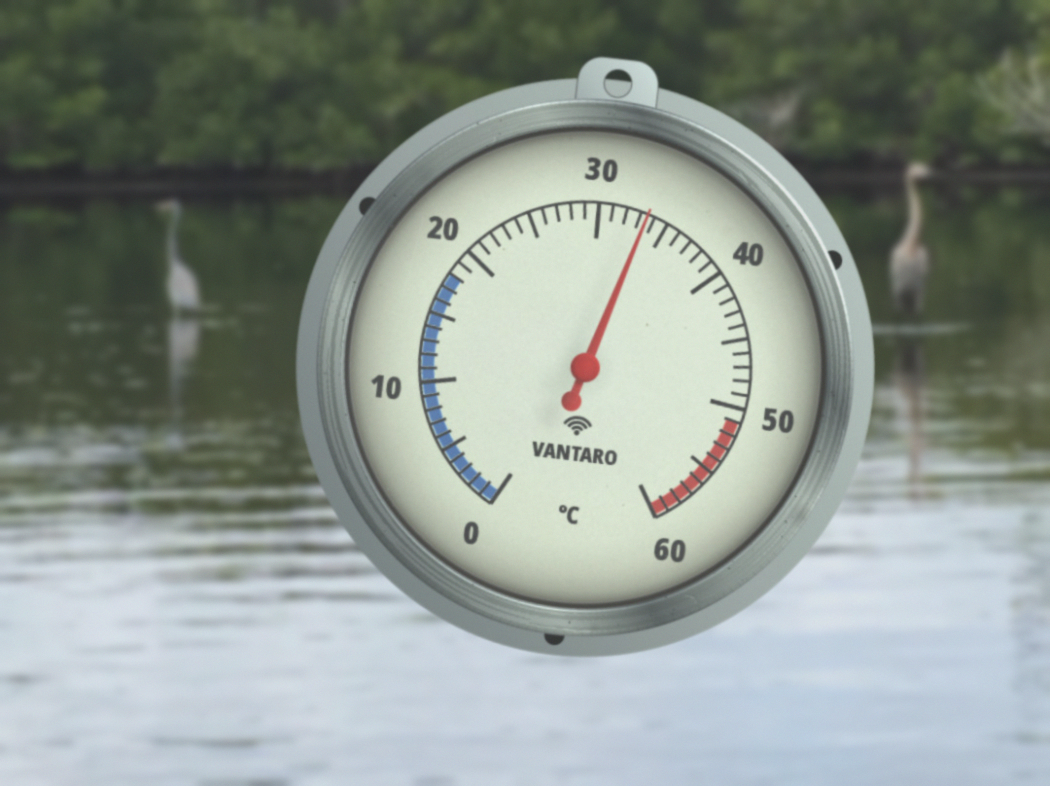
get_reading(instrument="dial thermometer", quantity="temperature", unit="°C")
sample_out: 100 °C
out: 33.5 °C
